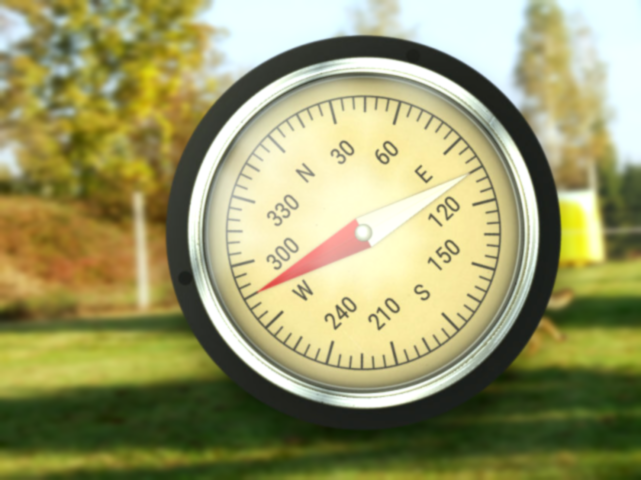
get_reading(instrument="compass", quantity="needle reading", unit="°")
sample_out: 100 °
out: 285 °
